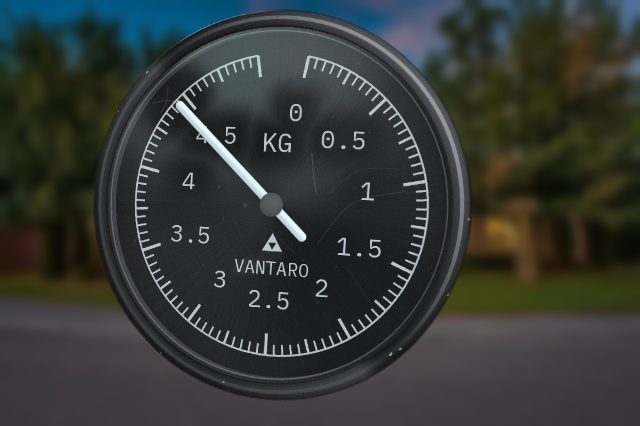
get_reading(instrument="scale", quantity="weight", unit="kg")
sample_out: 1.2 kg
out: 4.45 kg
